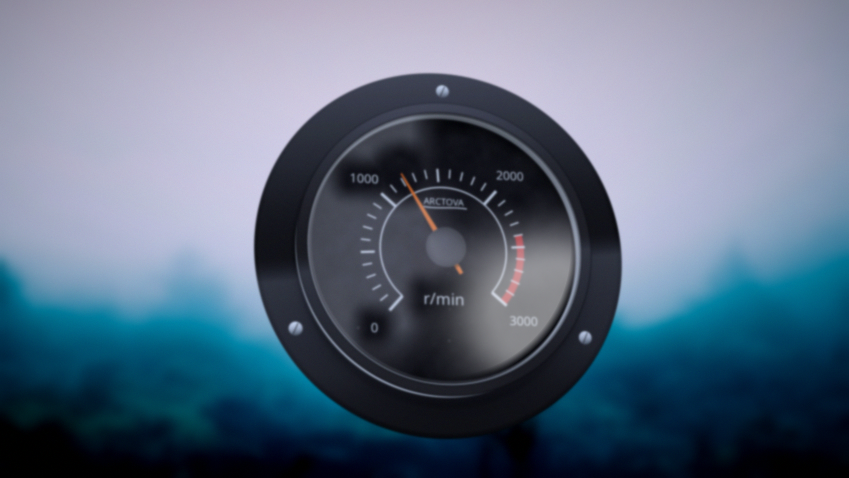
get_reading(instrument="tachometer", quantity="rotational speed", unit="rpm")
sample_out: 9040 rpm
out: 1200 rpm
